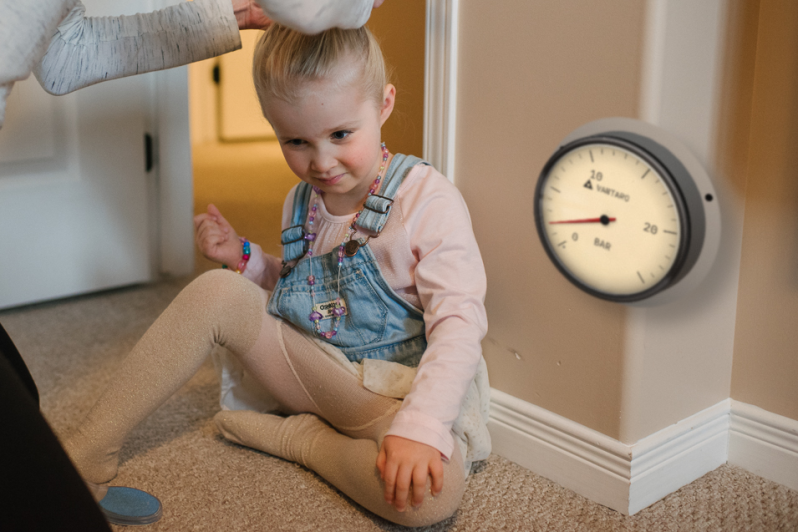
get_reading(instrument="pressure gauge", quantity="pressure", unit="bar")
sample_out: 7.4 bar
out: 2 bar
